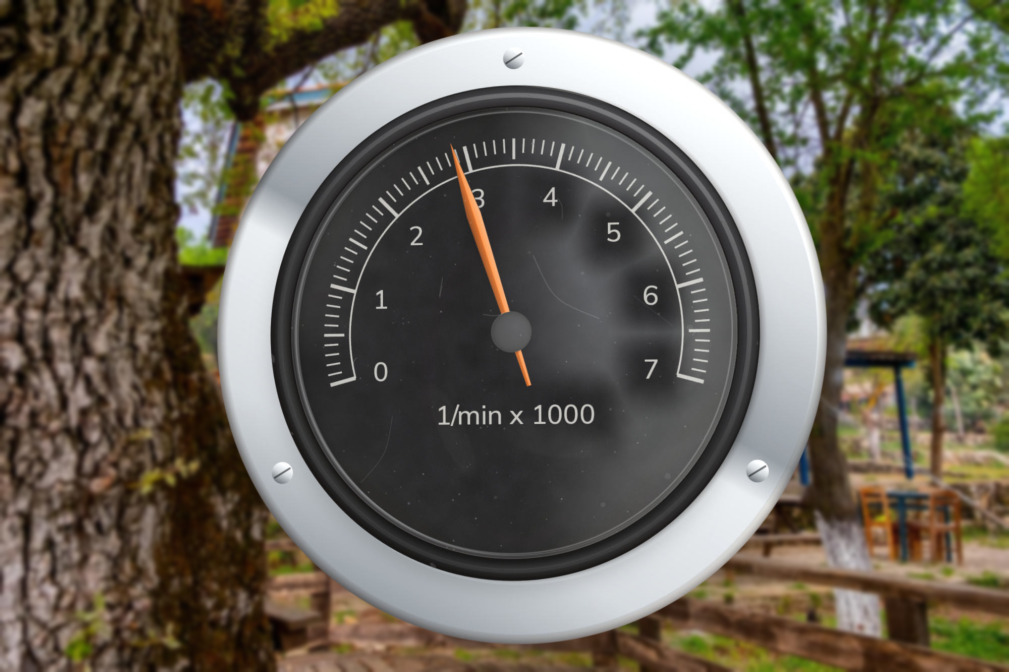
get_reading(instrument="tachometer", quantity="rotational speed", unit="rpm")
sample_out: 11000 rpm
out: 2900 rpm
